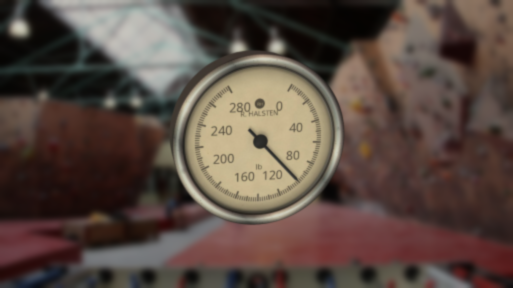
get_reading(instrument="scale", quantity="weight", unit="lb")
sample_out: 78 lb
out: 100 lb
